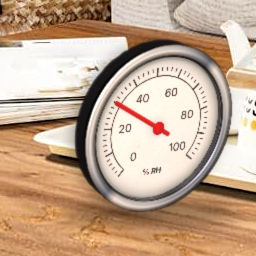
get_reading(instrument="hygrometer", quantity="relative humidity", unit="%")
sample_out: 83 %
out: 30 %
